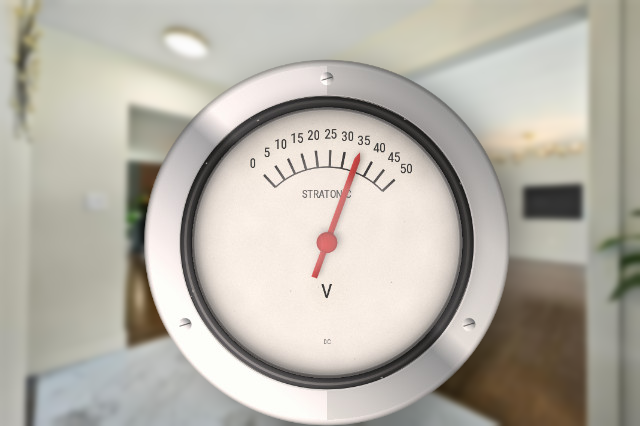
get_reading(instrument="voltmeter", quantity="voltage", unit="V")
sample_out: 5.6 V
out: 35 V
